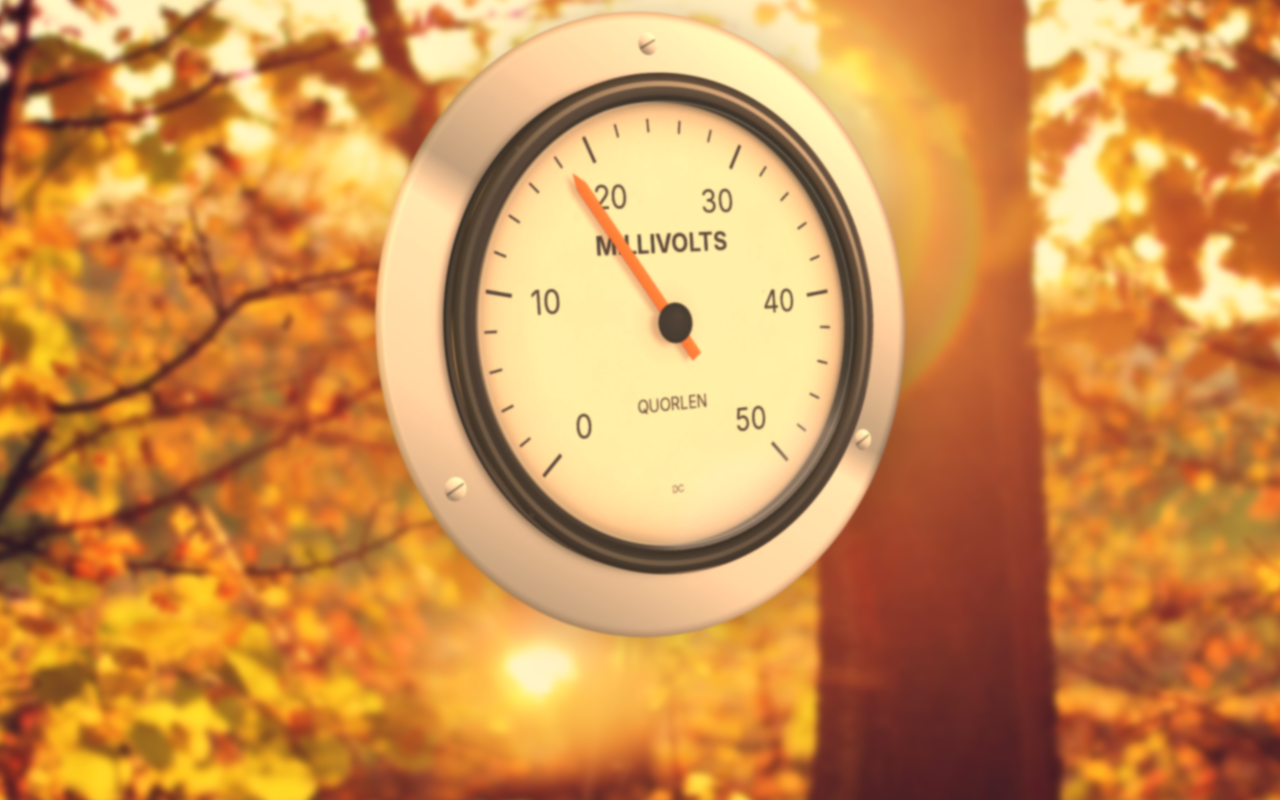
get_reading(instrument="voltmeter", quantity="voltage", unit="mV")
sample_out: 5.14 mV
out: 18 mV
